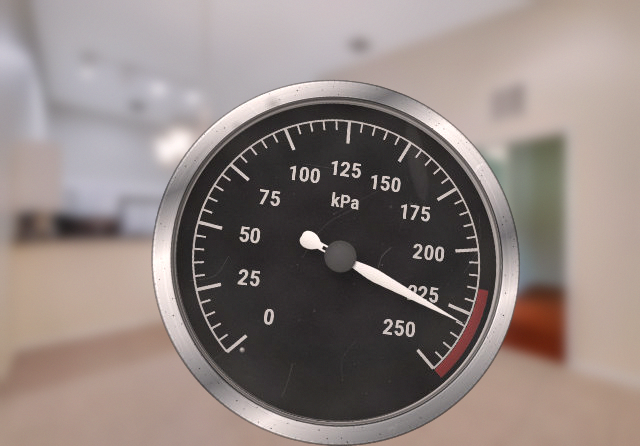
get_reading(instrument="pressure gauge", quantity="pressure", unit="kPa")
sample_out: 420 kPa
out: 230 kPa
